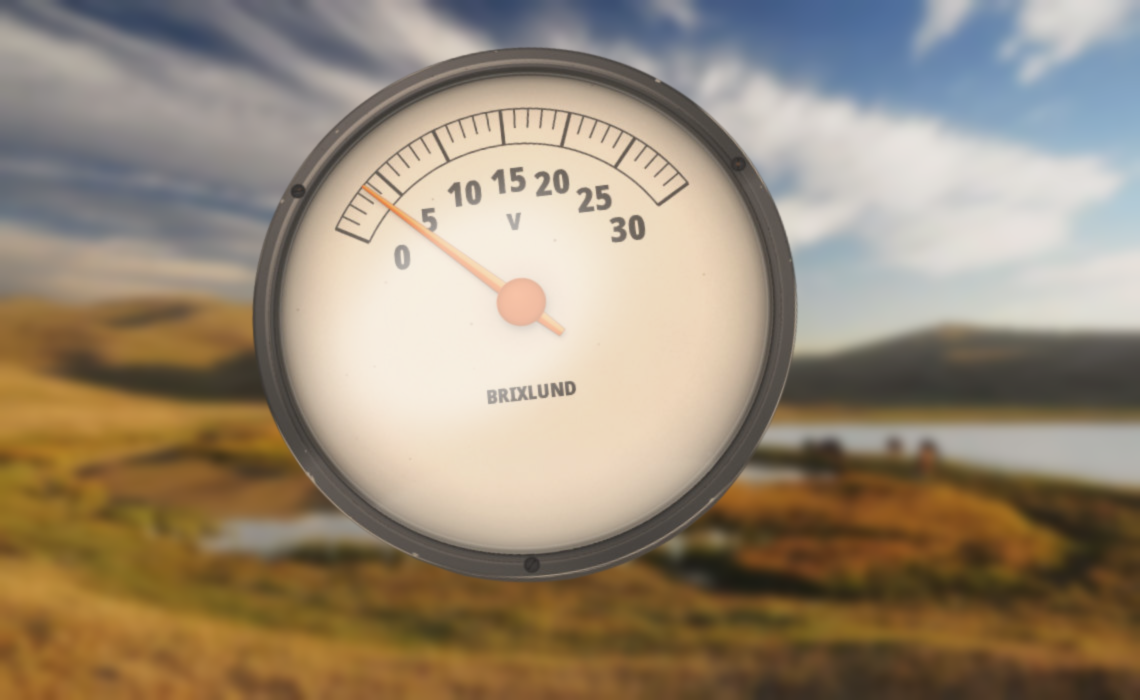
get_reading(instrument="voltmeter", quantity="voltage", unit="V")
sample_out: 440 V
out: 3.5 V
